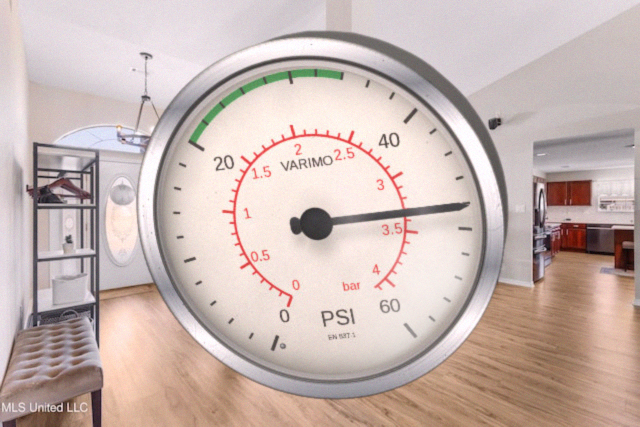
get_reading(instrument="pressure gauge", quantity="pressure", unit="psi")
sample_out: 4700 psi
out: 48 psi
